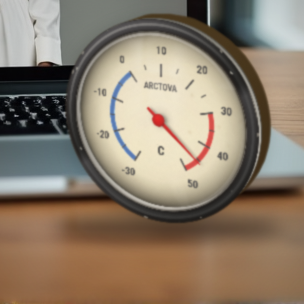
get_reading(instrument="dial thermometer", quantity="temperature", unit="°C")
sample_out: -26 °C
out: 45 °C
